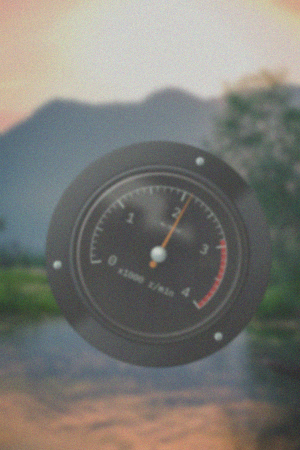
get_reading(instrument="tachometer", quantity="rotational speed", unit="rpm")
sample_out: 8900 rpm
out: 2100 rpm
